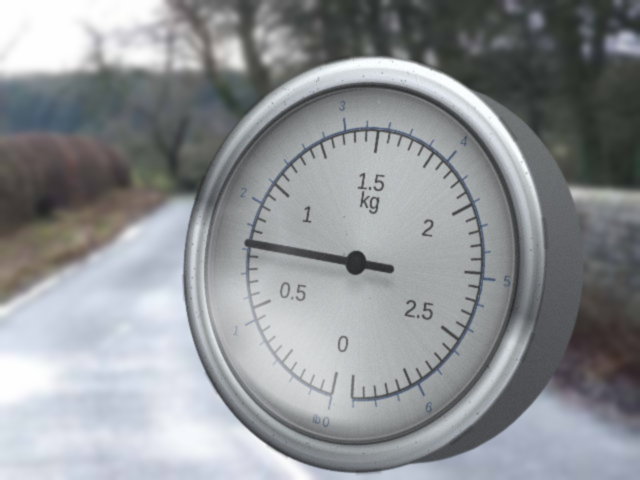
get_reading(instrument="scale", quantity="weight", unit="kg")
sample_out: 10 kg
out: 0.75 kg
